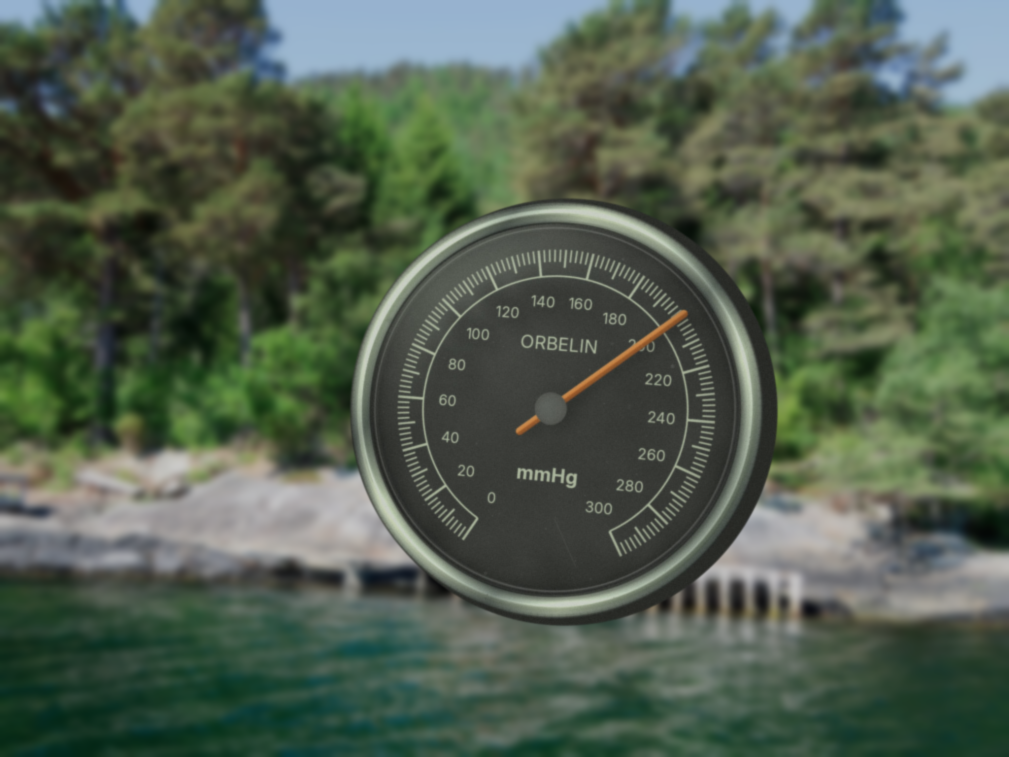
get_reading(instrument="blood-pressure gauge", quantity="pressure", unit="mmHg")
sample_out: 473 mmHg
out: 200 mmHg
